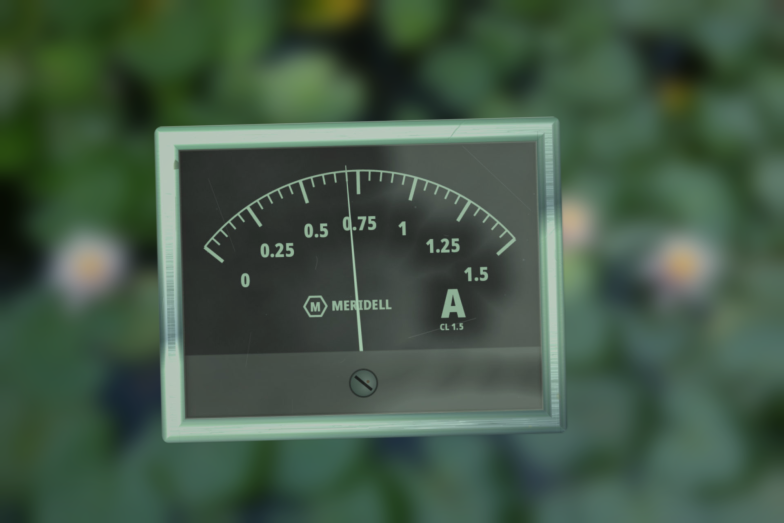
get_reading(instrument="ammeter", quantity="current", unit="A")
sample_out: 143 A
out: 0.7 A
